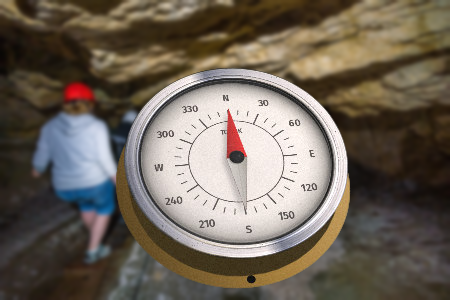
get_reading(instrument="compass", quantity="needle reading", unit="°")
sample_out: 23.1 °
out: 0 °
